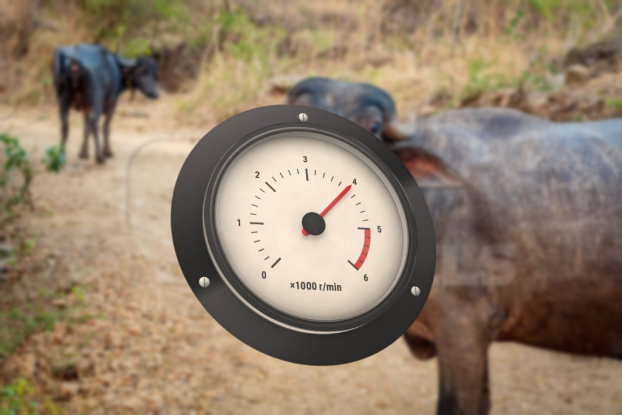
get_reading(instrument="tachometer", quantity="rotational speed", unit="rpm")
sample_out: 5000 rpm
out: 4000 rpm
